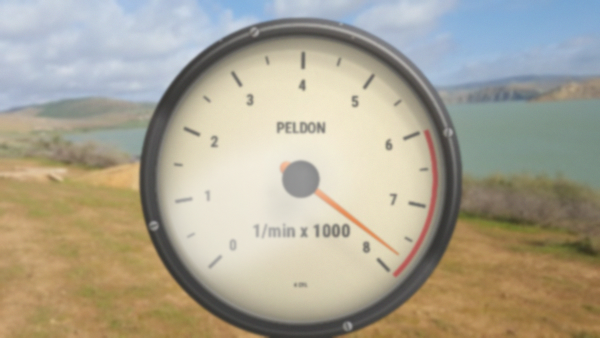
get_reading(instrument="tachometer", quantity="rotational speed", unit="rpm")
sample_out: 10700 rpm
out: 7750 rpm
